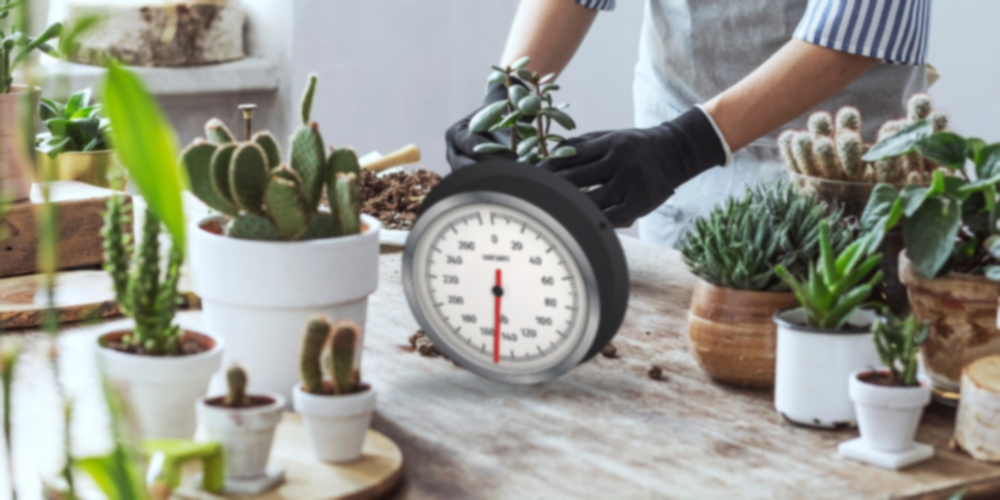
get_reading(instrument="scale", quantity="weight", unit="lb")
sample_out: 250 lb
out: 150 lb
